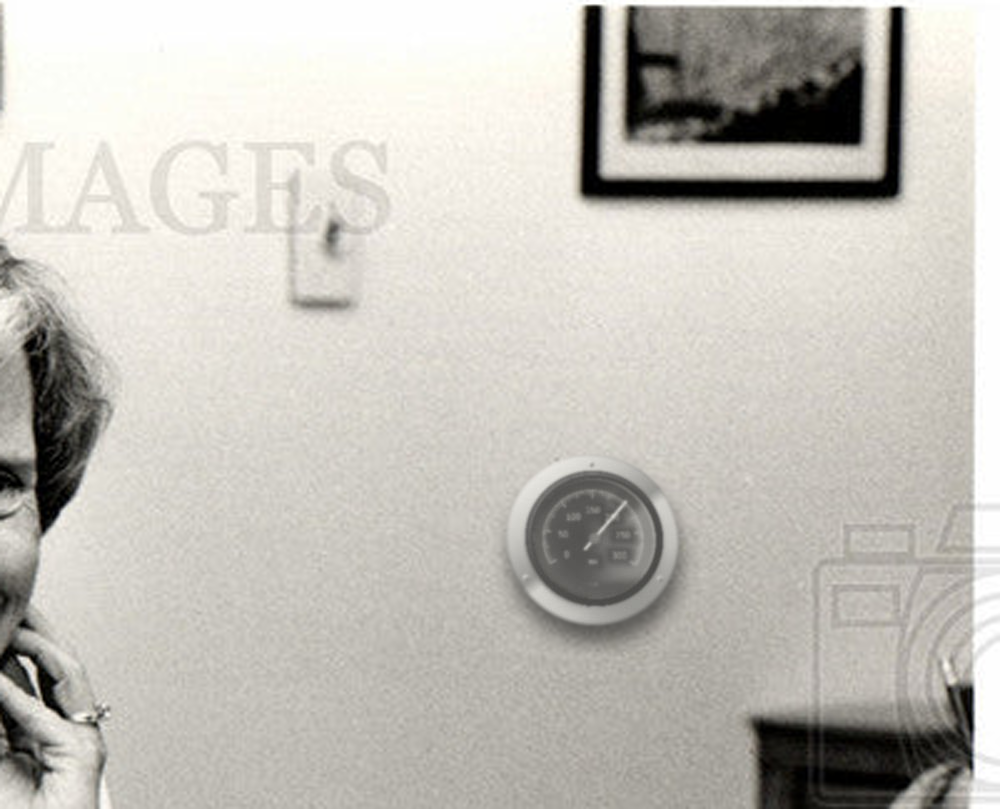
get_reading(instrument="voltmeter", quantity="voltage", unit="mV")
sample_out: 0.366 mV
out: 200 mV
